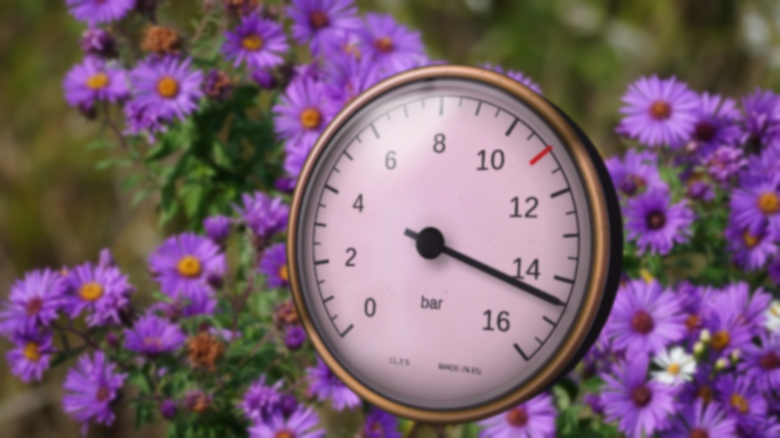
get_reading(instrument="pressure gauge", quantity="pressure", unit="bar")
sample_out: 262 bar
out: 14.5 bar
